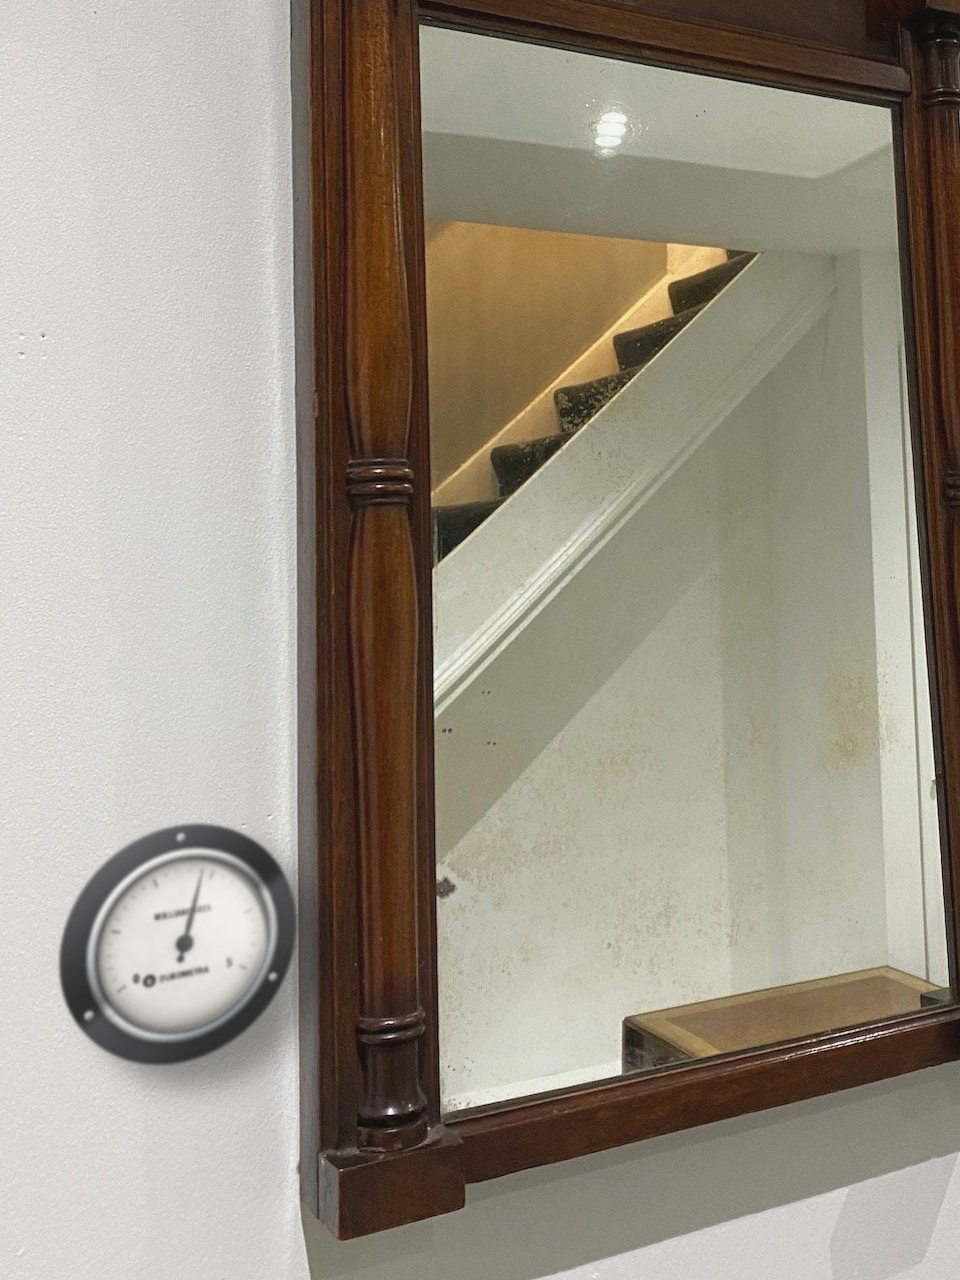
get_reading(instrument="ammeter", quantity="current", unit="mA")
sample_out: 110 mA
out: 2.8 mA
